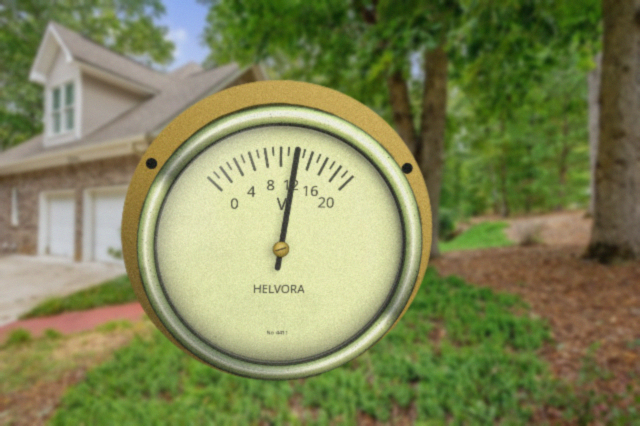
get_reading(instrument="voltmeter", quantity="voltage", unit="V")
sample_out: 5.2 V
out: 12 V
